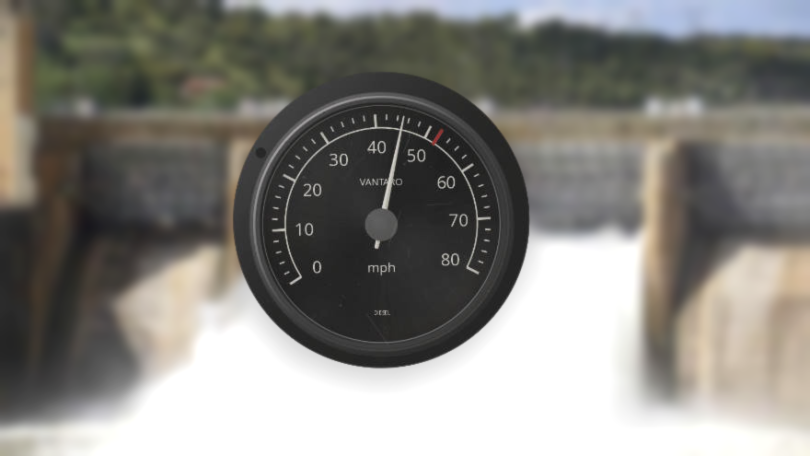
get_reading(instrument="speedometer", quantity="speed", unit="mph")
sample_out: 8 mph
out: 45 mph
